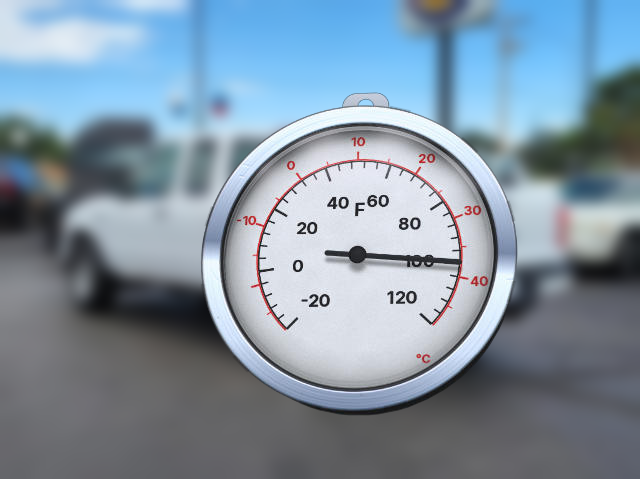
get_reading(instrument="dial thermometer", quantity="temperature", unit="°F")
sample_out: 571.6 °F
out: 100 °F
